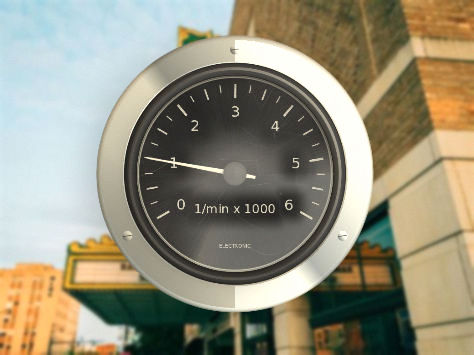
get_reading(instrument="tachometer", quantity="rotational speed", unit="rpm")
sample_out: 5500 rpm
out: 1000 rpm
